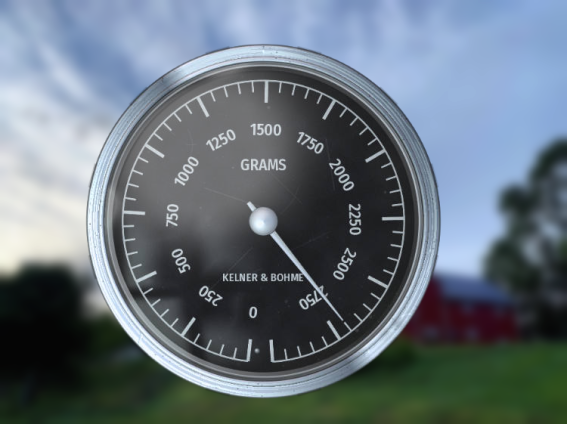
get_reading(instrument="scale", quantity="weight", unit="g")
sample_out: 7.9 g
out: 2700 g
